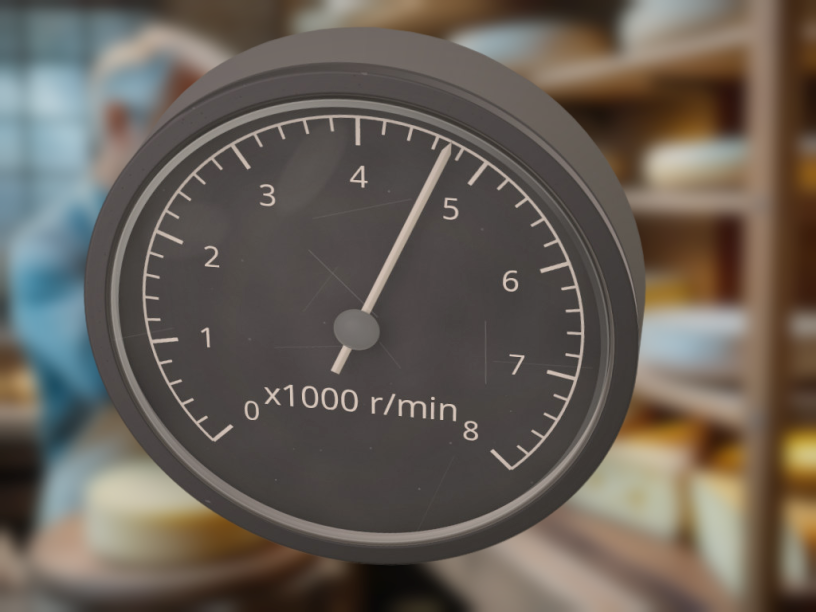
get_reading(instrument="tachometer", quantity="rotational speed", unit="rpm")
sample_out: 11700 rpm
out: 4700 rpm
